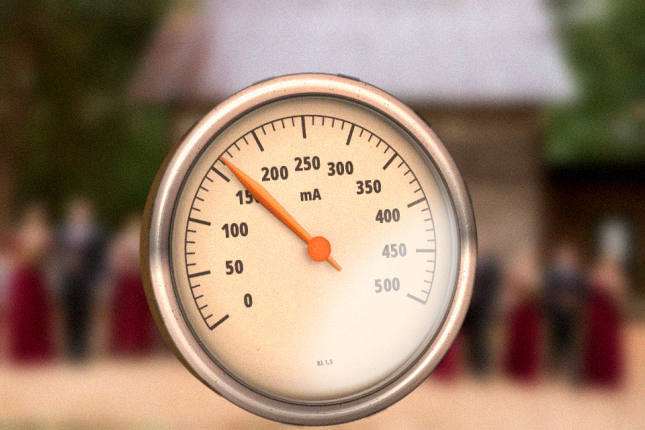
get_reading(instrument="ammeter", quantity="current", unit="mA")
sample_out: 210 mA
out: 160 mA
